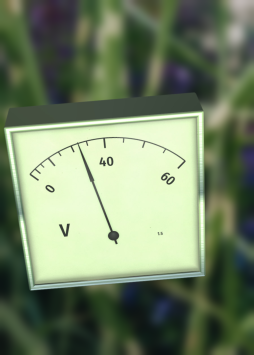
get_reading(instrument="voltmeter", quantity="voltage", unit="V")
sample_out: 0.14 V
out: 32.5 V
